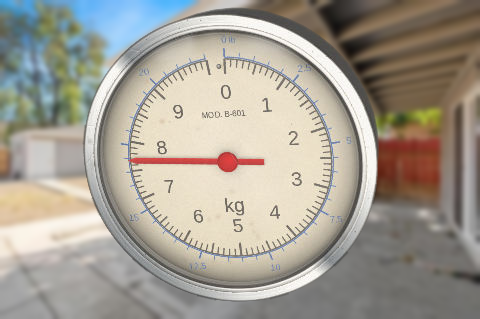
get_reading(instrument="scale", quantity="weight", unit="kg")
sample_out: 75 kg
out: 7.7 kg
